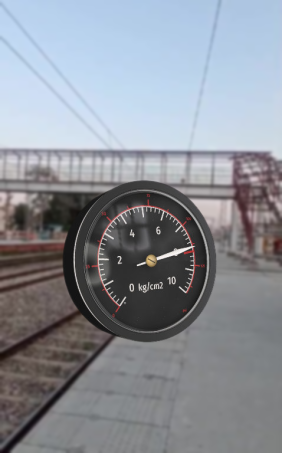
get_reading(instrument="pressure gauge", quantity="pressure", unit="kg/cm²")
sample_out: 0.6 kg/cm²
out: 8 kg/cm²
